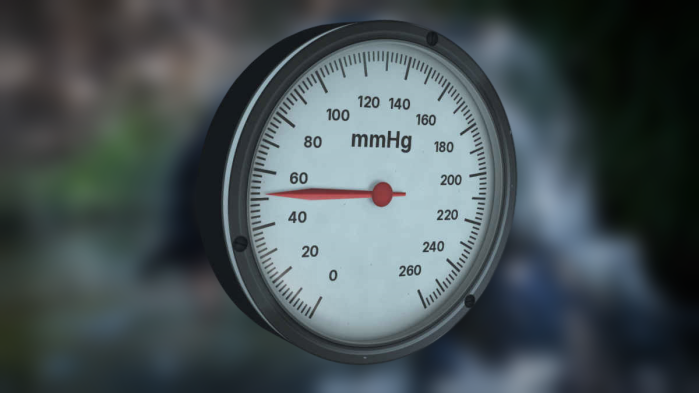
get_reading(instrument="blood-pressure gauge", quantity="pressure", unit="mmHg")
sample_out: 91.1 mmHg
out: 52 mmHg
